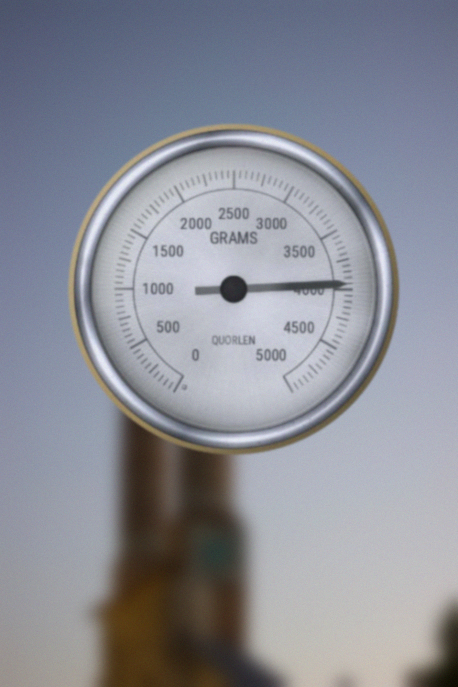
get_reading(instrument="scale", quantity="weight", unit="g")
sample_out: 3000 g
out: 3950 g
